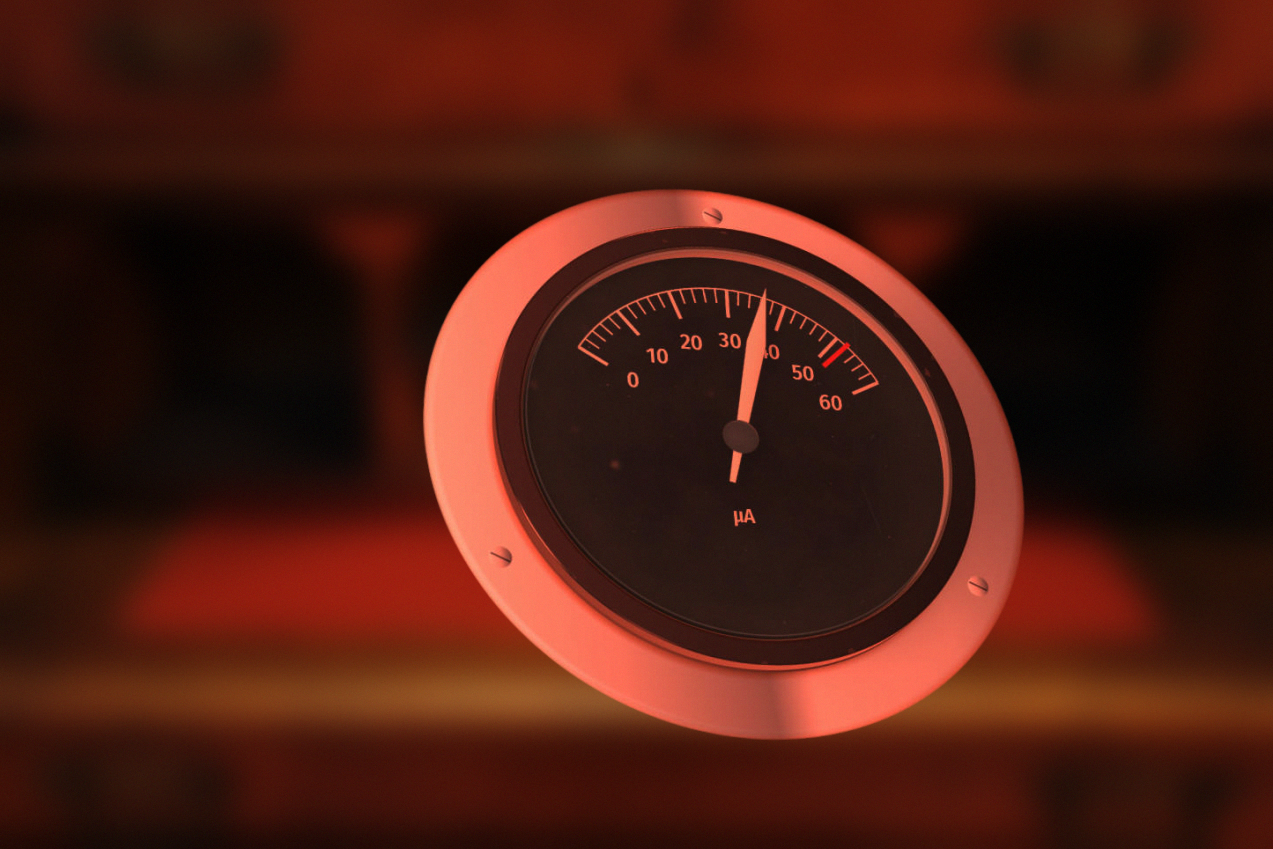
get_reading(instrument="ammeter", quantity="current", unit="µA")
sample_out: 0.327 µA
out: 36 µA
